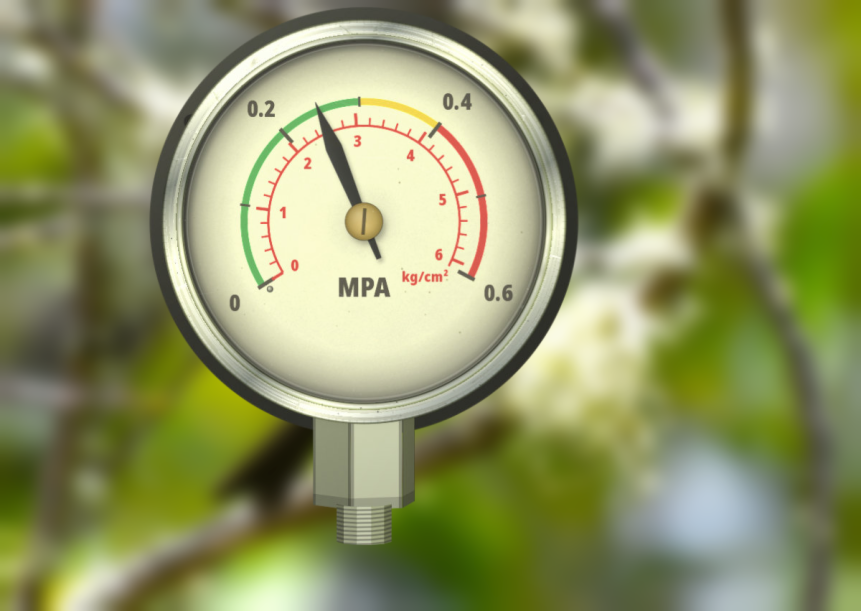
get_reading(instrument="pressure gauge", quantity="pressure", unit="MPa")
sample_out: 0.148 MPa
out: 0.25 MPa
